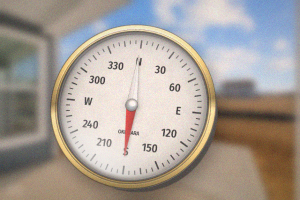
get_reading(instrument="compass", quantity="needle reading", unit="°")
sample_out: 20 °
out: 180 °
